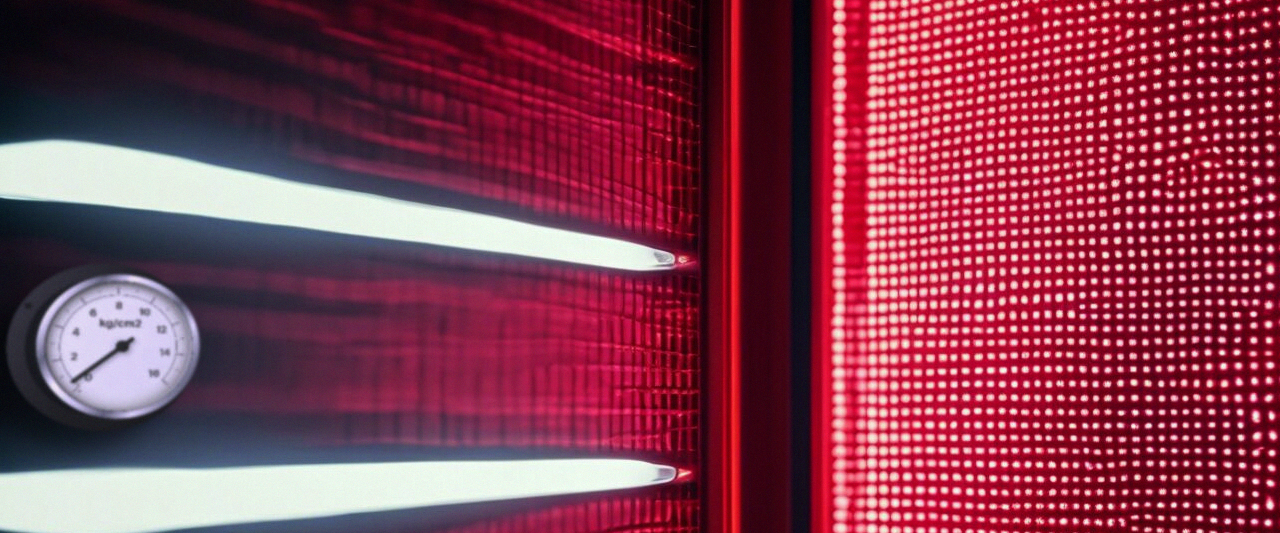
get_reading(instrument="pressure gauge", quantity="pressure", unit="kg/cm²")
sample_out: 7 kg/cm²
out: 0.5 kg/cm²
